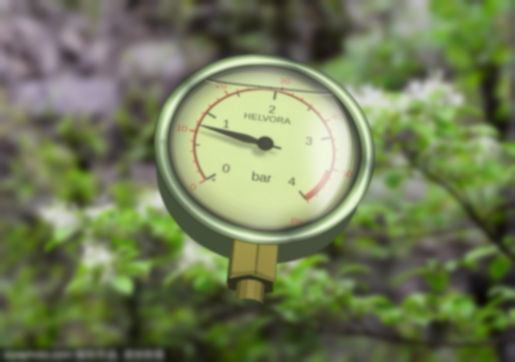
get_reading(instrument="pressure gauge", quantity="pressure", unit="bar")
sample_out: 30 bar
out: 0.75 bar
